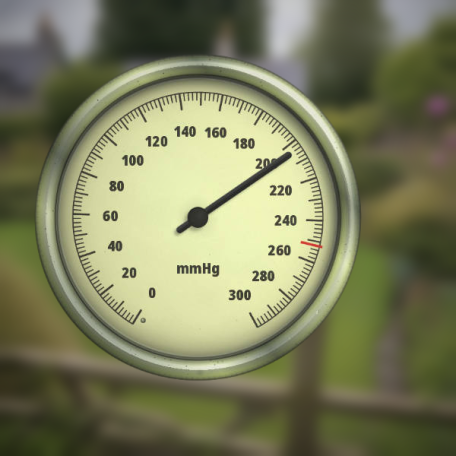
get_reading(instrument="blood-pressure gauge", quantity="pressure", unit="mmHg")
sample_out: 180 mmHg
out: 204 mmHg
